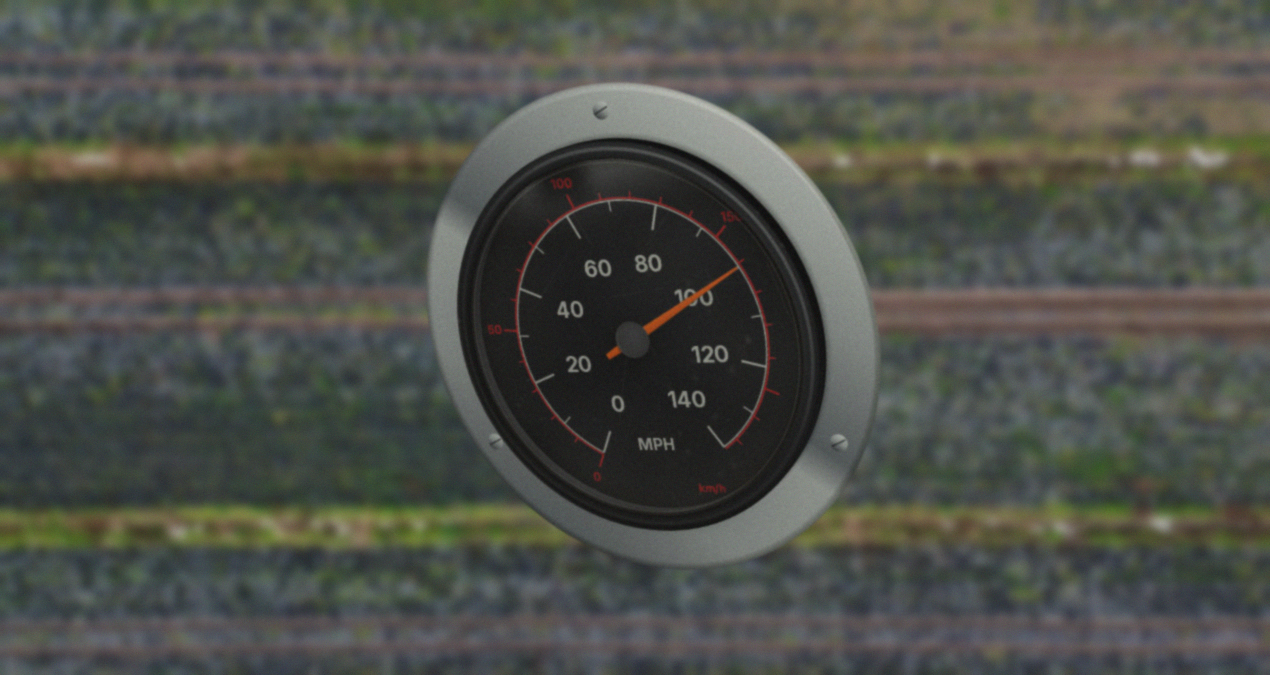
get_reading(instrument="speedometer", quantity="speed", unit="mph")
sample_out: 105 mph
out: 100 mph
